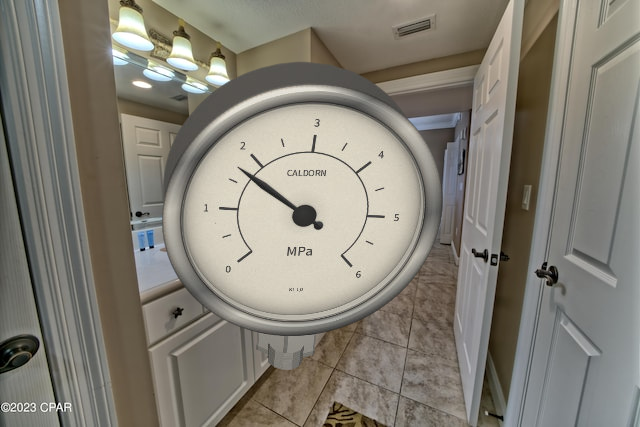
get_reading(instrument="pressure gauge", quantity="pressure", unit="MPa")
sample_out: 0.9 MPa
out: 1.75 MPa
